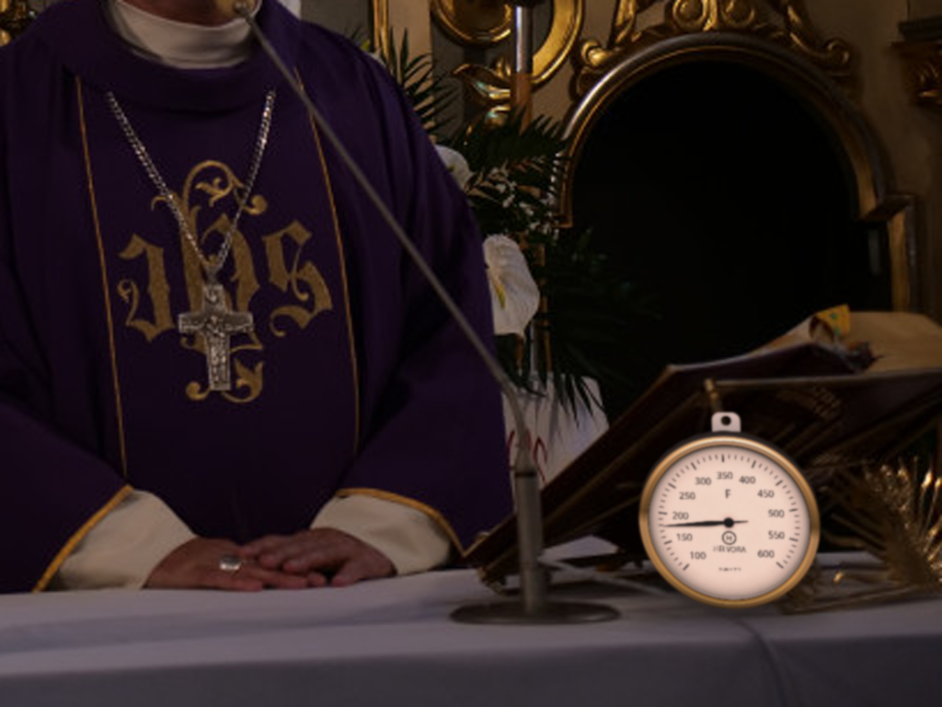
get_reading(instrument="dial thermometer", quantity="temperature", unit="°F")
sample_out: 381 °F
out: 180 °F
